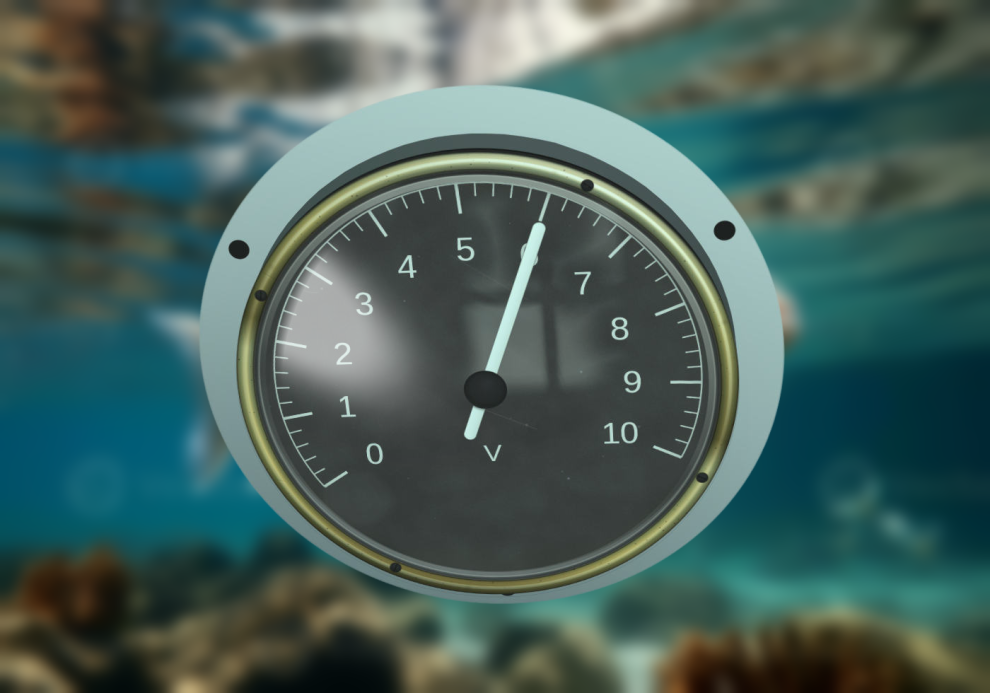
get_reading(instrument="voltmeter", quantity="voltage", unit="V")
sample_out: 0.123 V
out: 6 V
